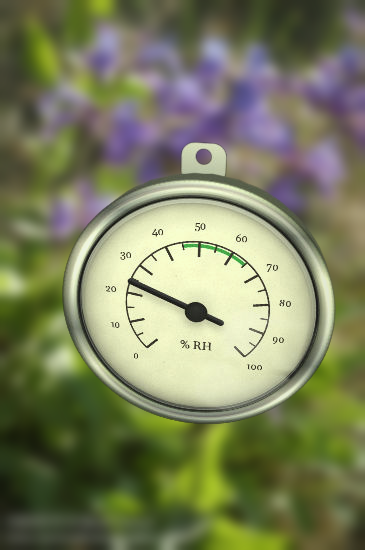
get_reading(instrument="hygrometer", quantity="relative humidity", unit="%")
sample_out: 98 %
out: 25 %
